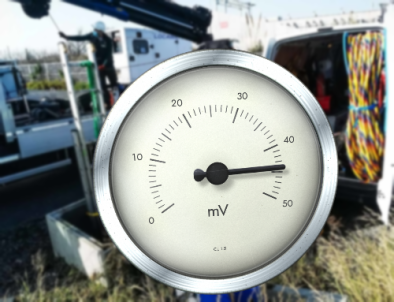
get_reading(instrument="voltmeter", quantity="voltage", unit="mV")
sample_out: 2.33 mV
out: 44 mV
